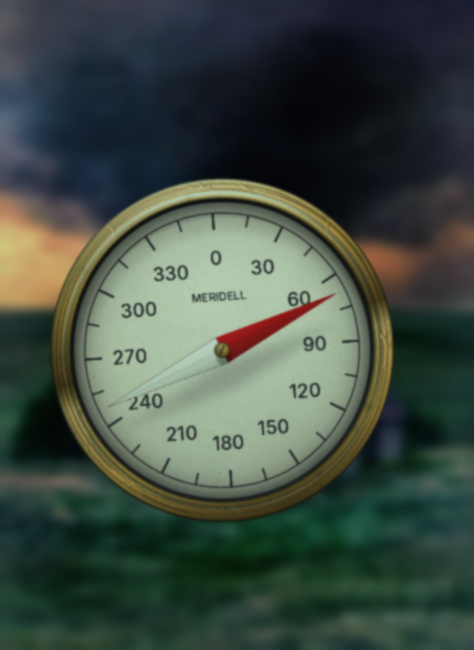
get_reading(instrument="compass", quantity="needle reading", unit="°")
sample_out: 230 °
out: 67.5 °
